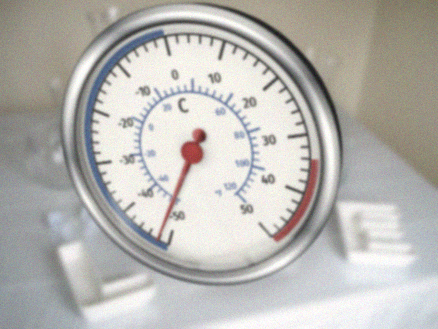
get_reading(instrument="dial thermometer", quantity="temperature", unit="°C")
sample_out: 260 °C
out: -48 °C
